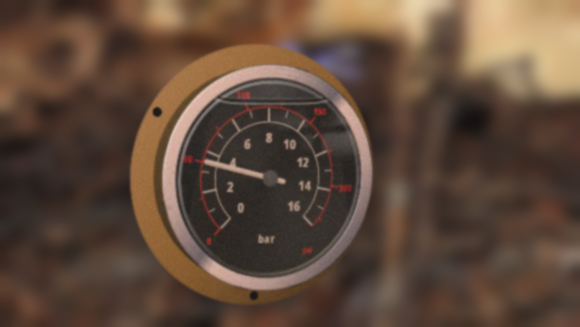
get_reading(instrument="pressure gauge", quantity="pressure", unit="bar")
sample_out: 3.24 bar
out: 3.5 bar
